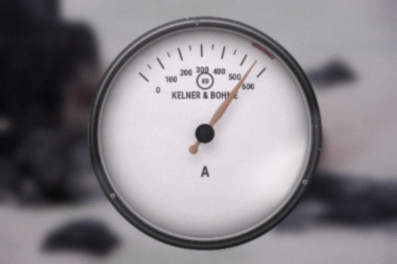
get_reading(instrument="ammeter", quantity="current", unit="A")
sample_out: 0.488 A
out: 550 A
